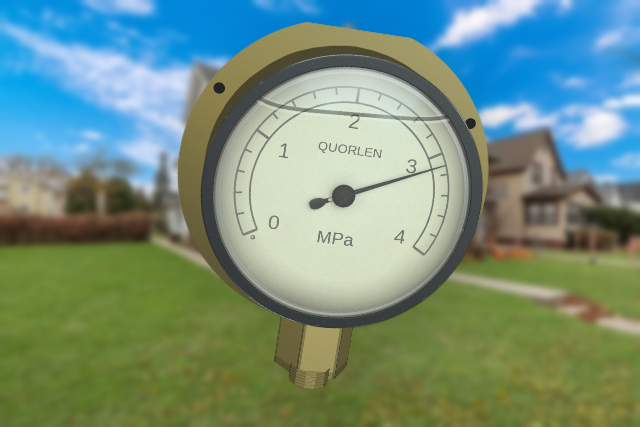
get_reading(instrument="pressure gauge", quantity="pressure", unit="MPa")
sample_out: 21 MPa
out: 3.1 MPa
